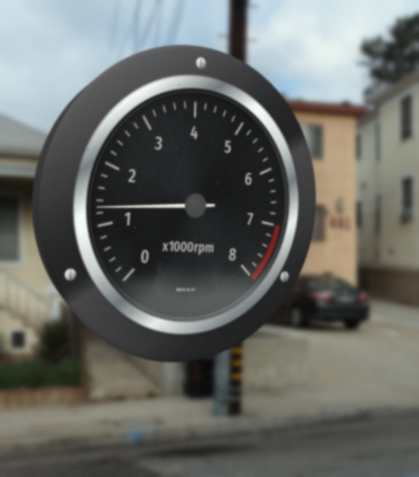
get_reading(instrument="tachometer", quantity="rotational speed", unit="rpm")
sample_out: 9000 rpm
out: 1300 rpm
